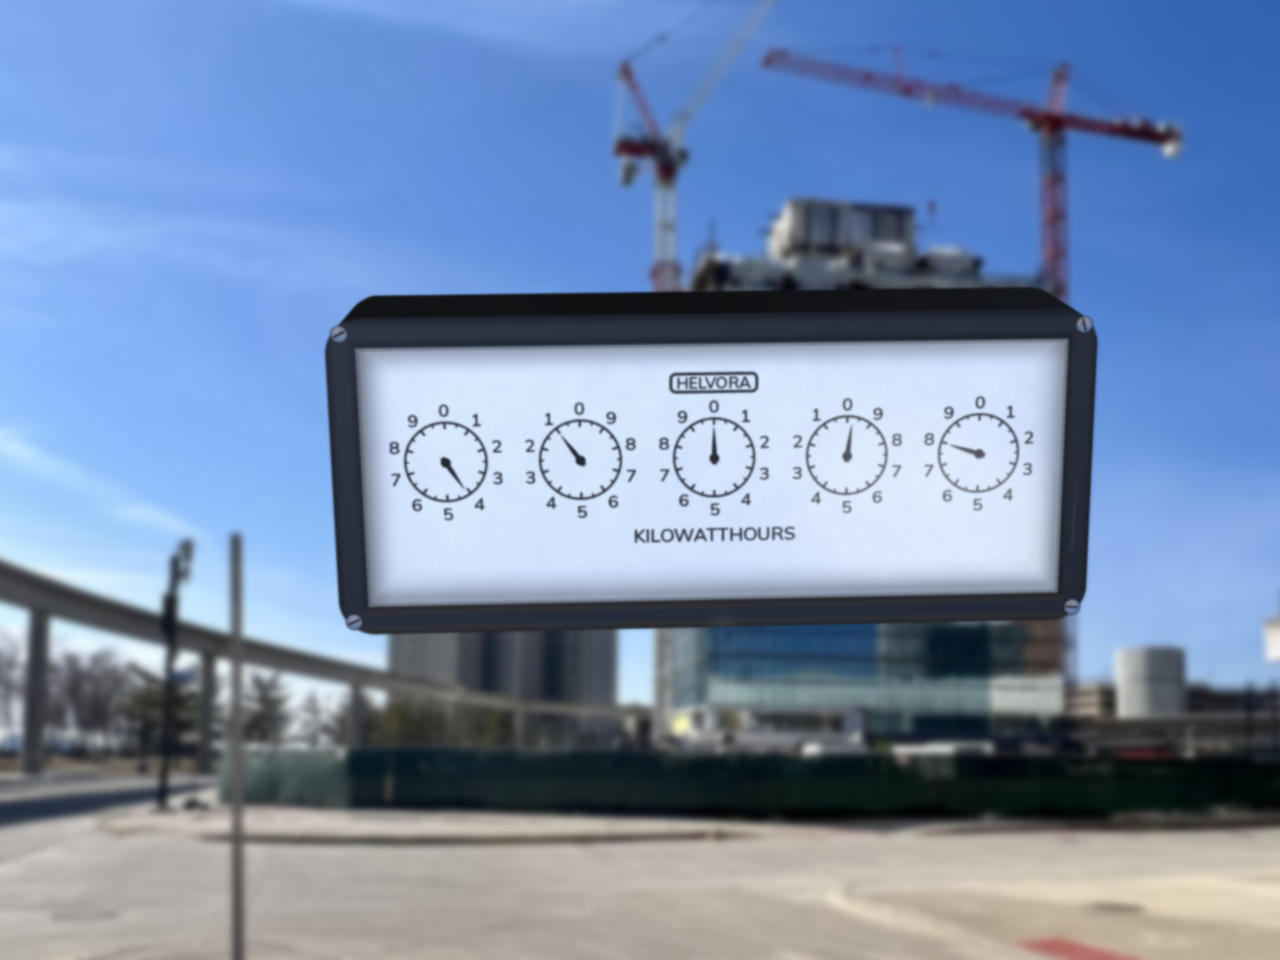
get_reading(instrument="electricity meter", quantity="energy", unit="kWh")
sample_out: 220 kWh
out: 40998 kWh
